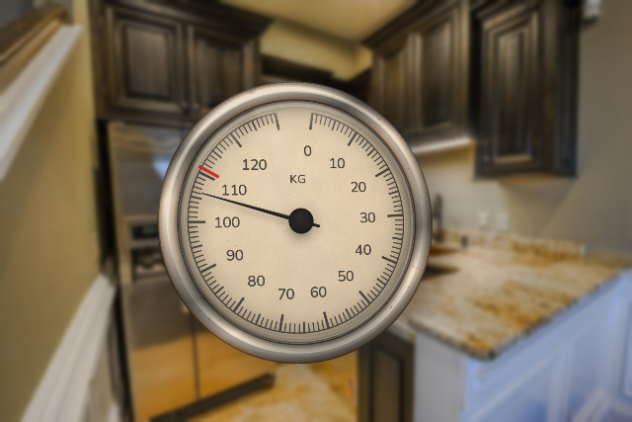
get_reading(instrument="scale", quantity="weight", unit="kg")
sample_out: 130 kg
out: 106 kg
